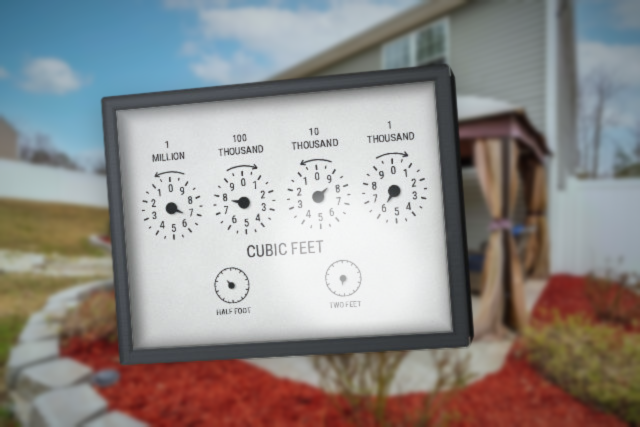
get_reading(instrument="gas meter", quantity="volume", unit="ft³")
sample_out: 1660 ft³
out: 678600 ft³
